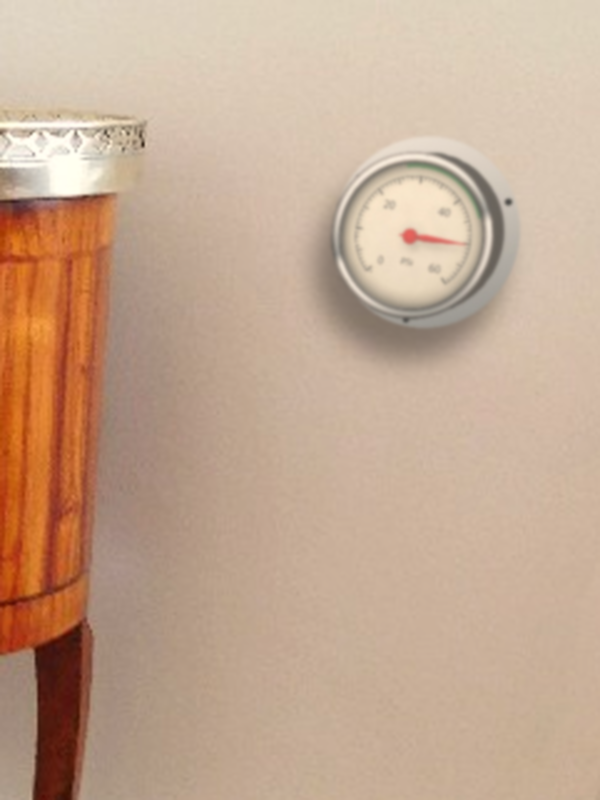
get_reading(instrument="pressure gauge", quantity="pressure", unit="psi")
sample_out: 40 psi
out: 50 psi
